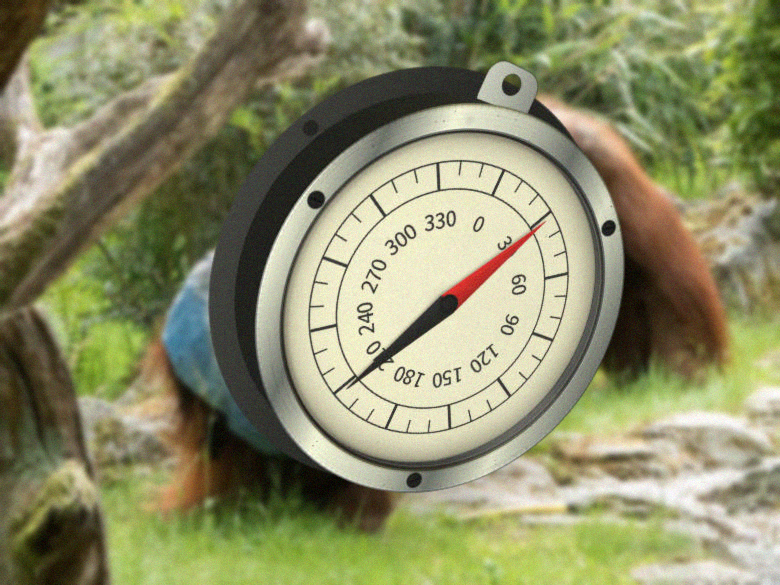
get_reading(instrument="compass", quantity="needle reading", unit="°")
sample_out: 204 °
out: 30 °
